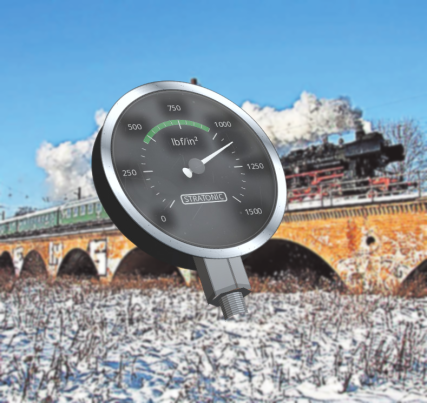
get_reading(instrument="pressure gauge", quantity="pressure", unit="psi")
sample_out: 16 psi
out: 1100 psi
